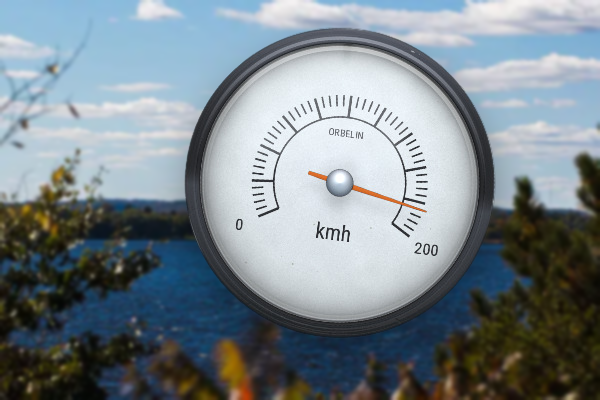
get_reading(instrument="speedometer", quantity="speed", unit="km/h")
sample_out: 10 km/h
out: 184 km/h
